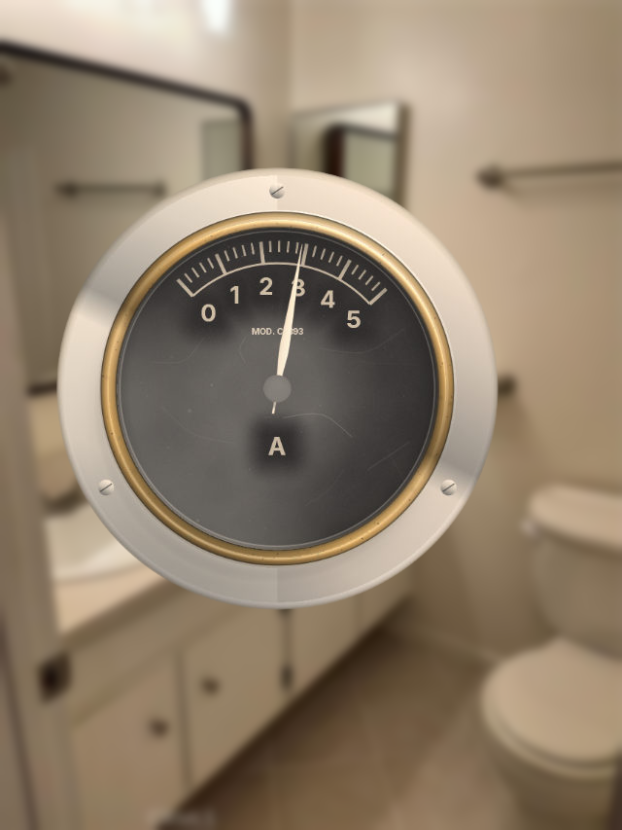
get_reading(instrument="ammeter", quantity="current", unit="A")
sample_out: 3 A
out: 2.9 A
